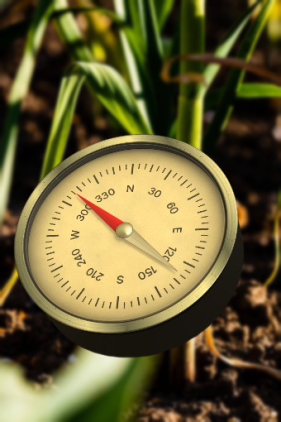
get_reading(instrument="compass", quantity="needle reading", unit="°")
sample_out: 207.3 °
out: 310 °
